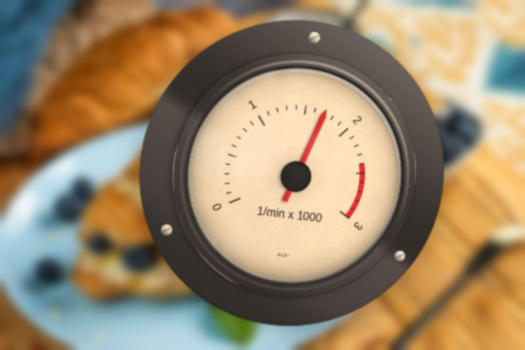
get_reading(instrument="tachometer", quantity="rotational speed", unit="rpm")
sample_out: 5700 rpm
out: 1700 rpm
